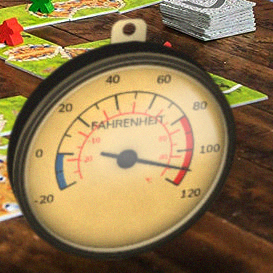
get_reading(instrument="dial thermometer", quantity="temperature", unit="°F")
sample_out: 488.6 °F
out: 110 °F
